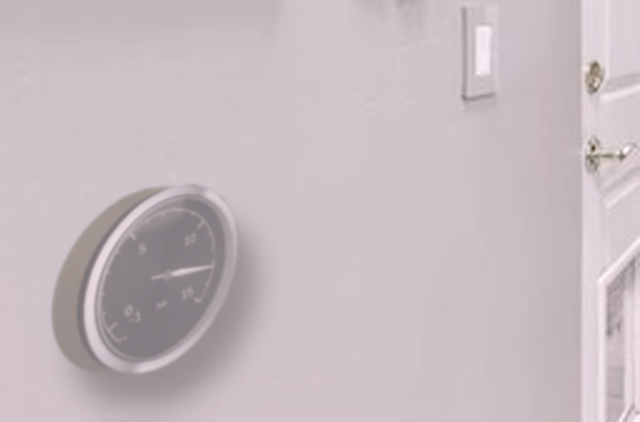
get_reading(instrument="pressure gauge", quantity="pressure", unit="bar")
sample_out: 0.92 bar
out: 13 bar
